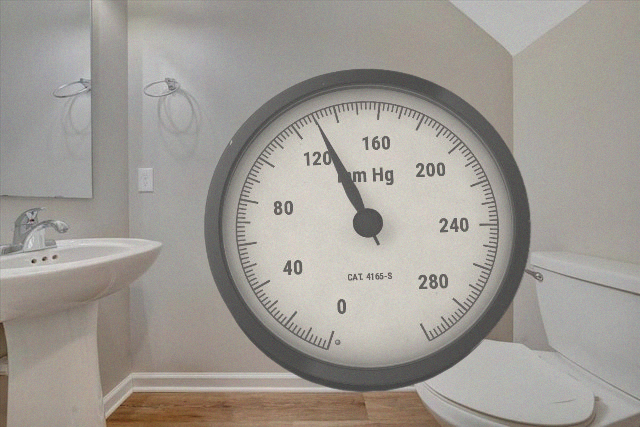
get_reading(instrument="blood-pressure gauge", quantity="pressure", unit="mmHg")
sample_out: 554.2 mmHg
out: 130 mmHg
